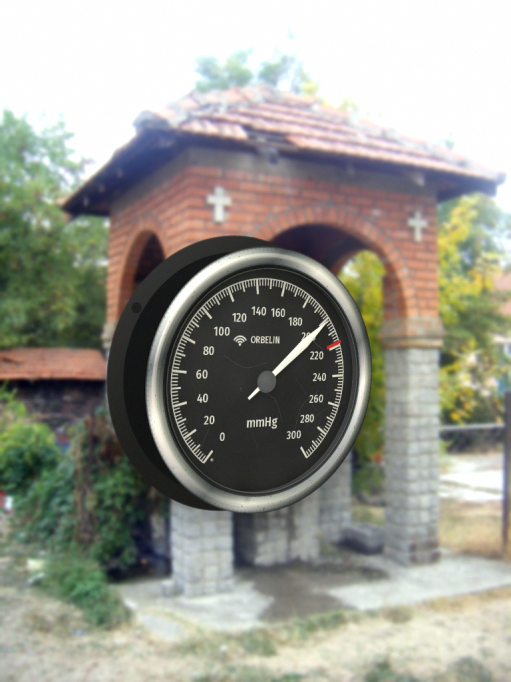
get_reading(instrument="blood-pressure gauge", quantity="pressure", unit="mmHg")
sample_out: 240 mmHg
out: 200 mmHg
